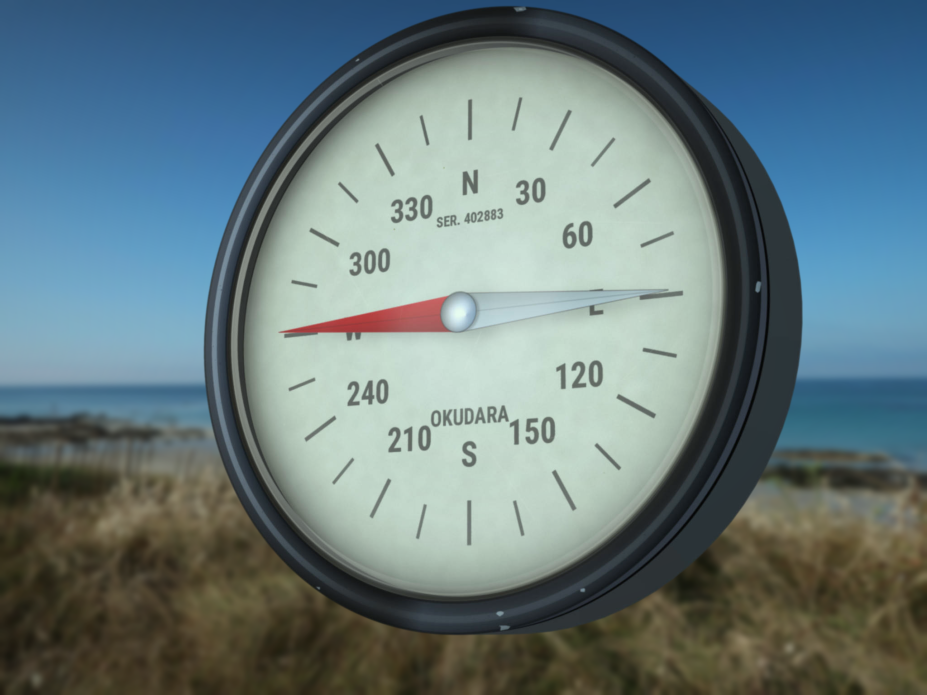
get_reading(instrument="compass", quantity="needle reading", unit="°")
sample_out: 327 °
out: 270 °
